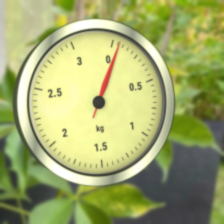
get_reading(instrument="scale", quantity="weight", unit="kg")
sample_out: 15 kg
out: 0.05 kg
